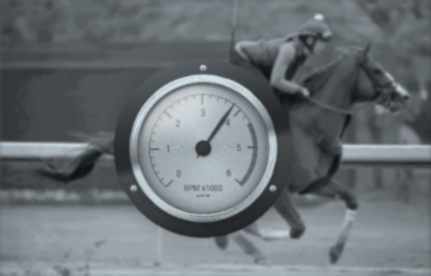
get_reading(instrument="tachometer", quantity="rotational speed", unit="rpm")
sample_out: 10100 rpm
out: 3800 rpm
